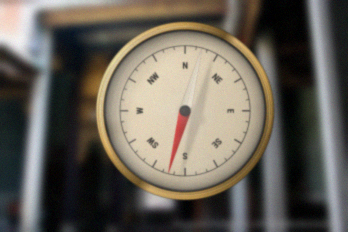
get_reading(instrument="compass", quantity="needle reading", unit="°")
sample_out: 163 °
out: 195 °
